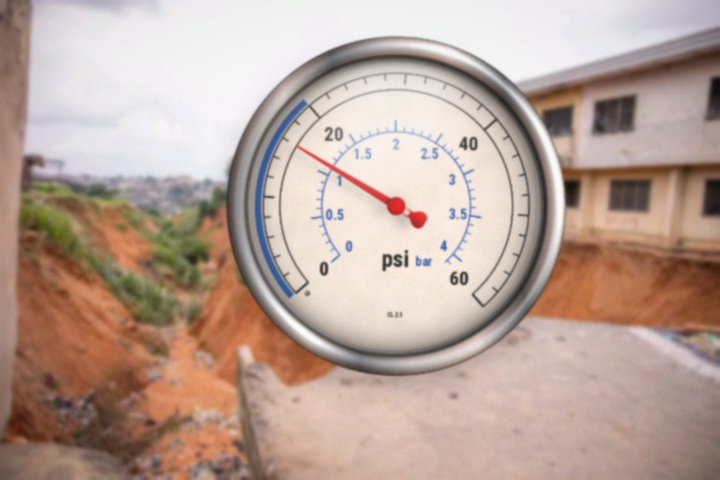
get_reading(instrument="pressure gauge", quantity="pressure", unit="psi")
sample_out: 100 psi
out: 16 psi
